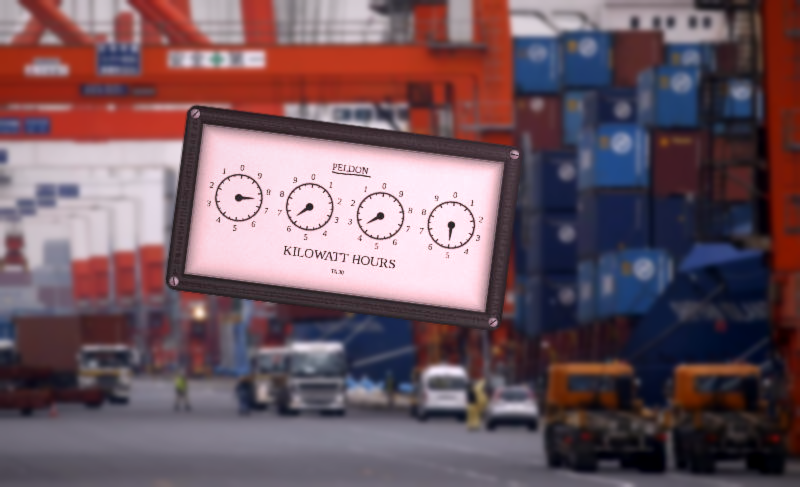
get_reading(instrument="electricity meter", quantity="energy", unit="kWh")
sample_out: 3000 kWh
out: 7635 kWh
